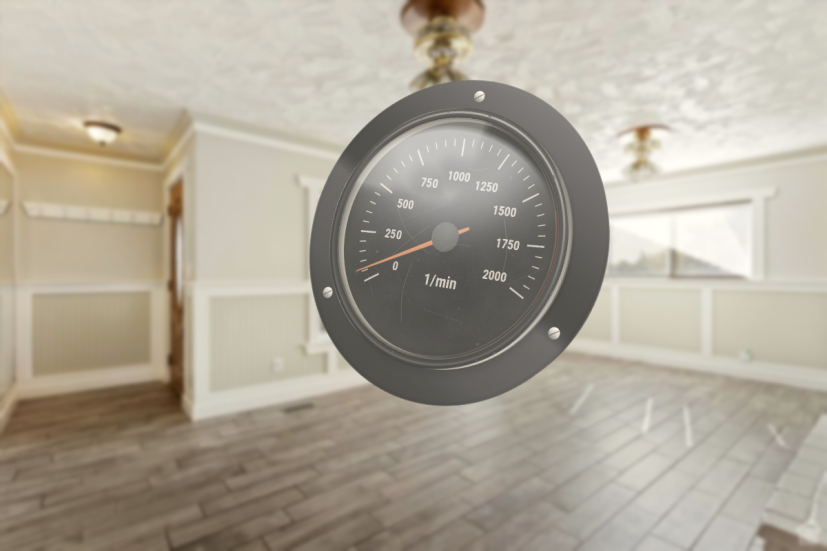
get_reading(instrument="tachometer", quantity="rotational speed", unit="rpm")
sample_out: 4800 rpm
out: 50 rpm
